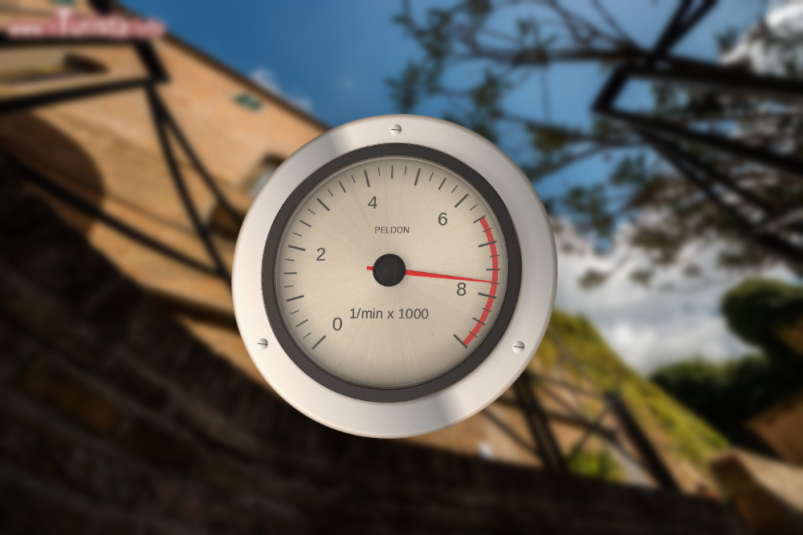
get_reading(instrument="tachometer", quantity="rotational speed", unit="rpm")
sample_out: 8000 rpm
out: 7750 rpm
